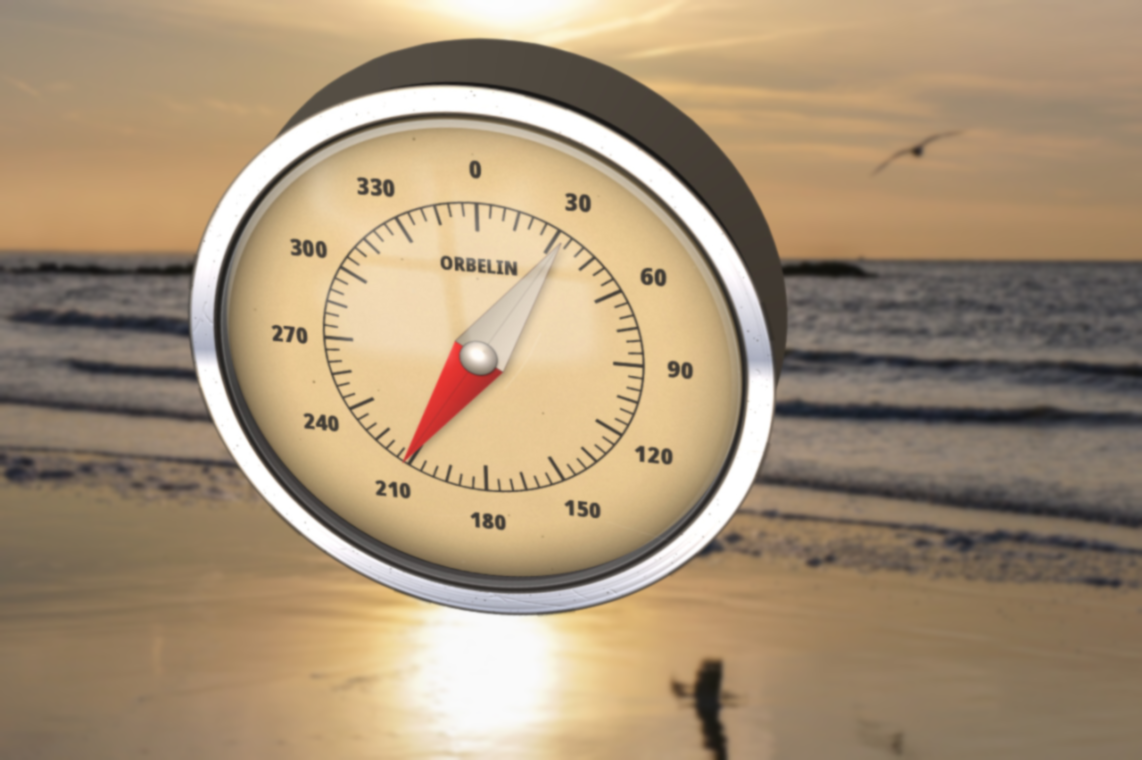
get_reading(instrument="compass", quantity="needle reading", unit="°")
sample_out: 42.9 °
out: 212.5 °
